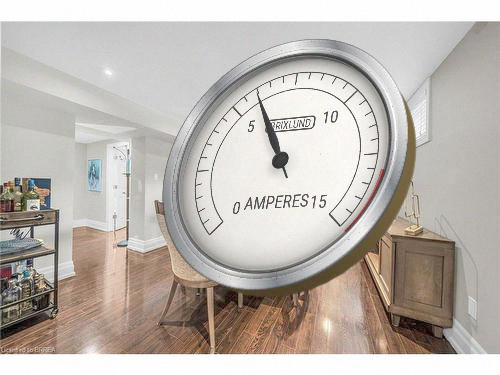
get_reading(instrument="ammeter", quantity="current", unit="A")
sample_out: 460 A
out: 6 A
